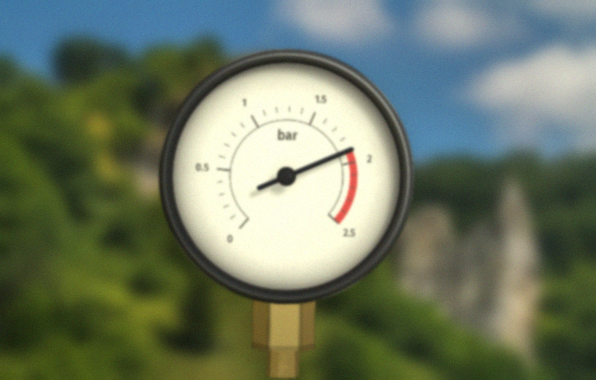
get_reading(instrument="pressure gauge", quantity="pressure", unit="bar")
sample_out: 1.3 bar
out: 1.9 bar
